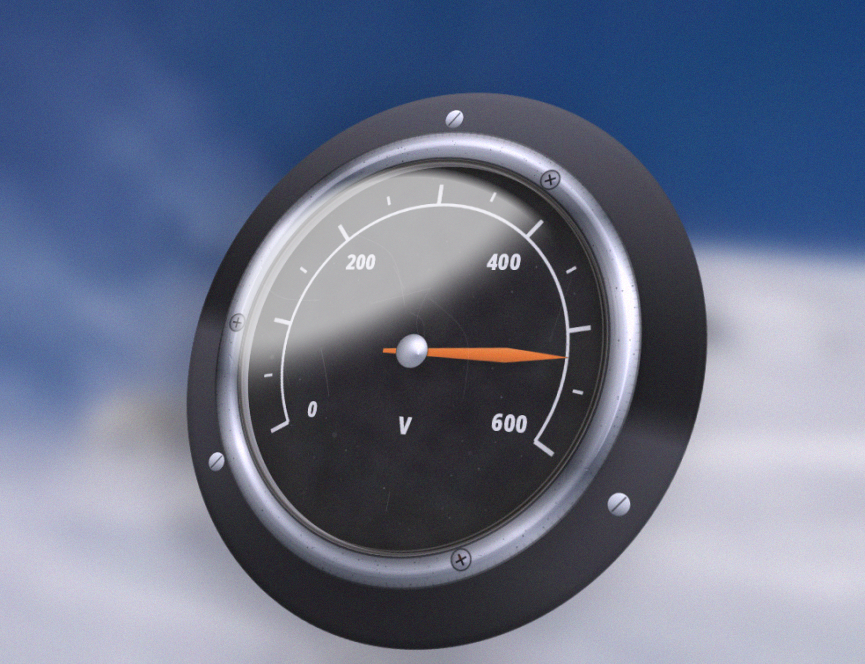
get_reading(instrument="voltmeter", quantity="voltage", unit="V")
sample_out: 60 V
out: 525 V
